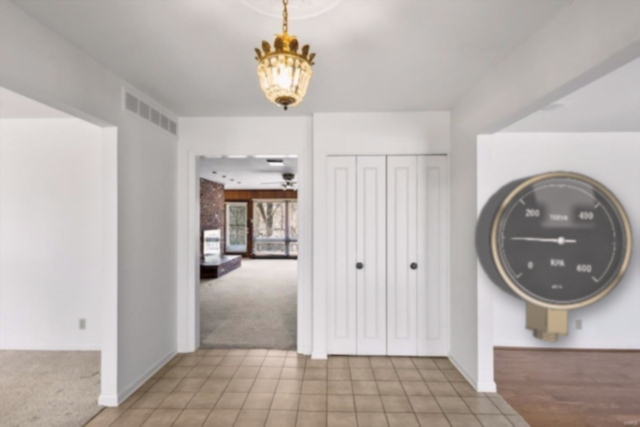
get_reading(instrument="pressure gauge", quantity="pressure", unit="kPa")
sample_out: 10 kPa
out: 100 kPa
